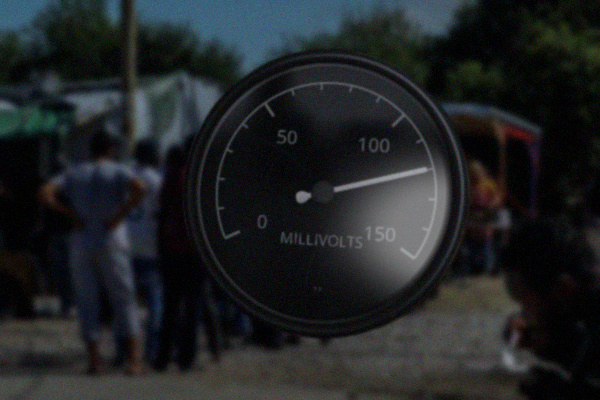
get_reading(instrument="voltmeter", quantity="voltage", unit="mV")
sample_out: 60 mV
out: 120 mV
